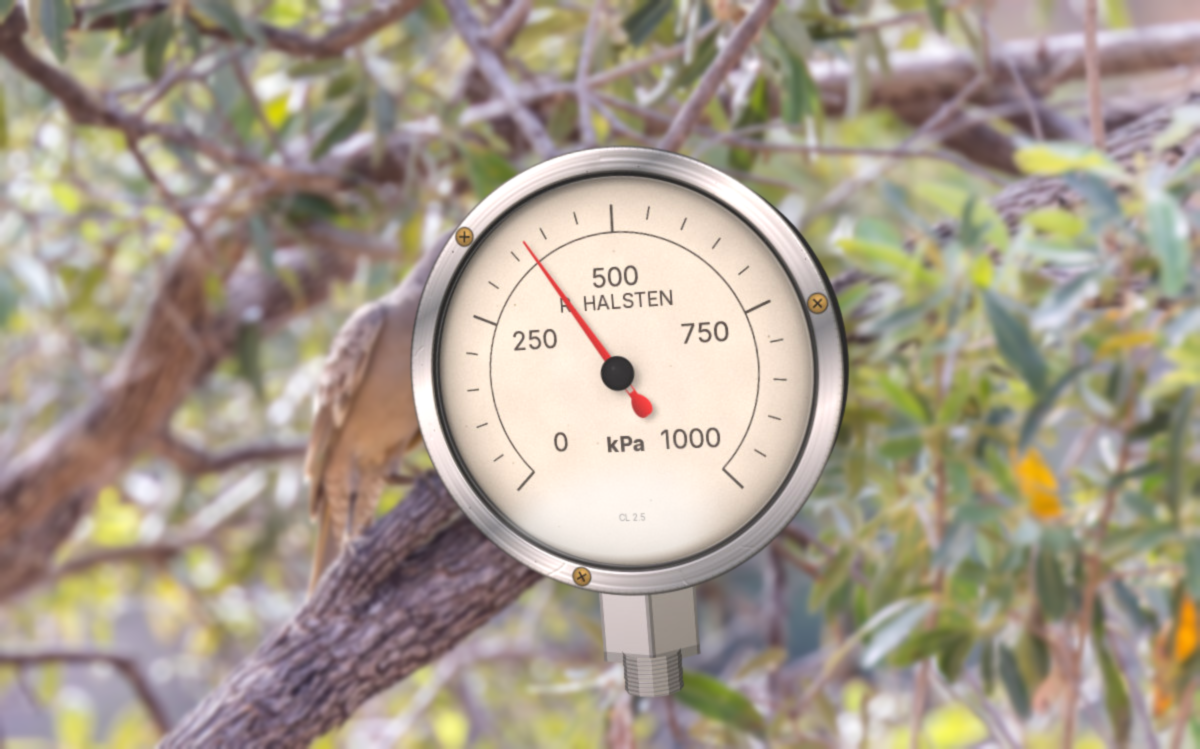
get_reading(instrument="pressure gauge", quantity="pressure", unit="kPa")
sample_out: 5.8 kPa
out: 375 kPa
